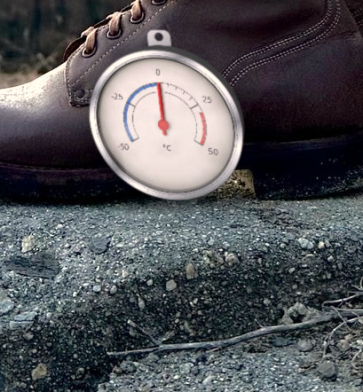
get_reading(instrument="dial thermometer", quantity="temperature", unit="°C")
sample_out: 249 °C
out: 0 °C
